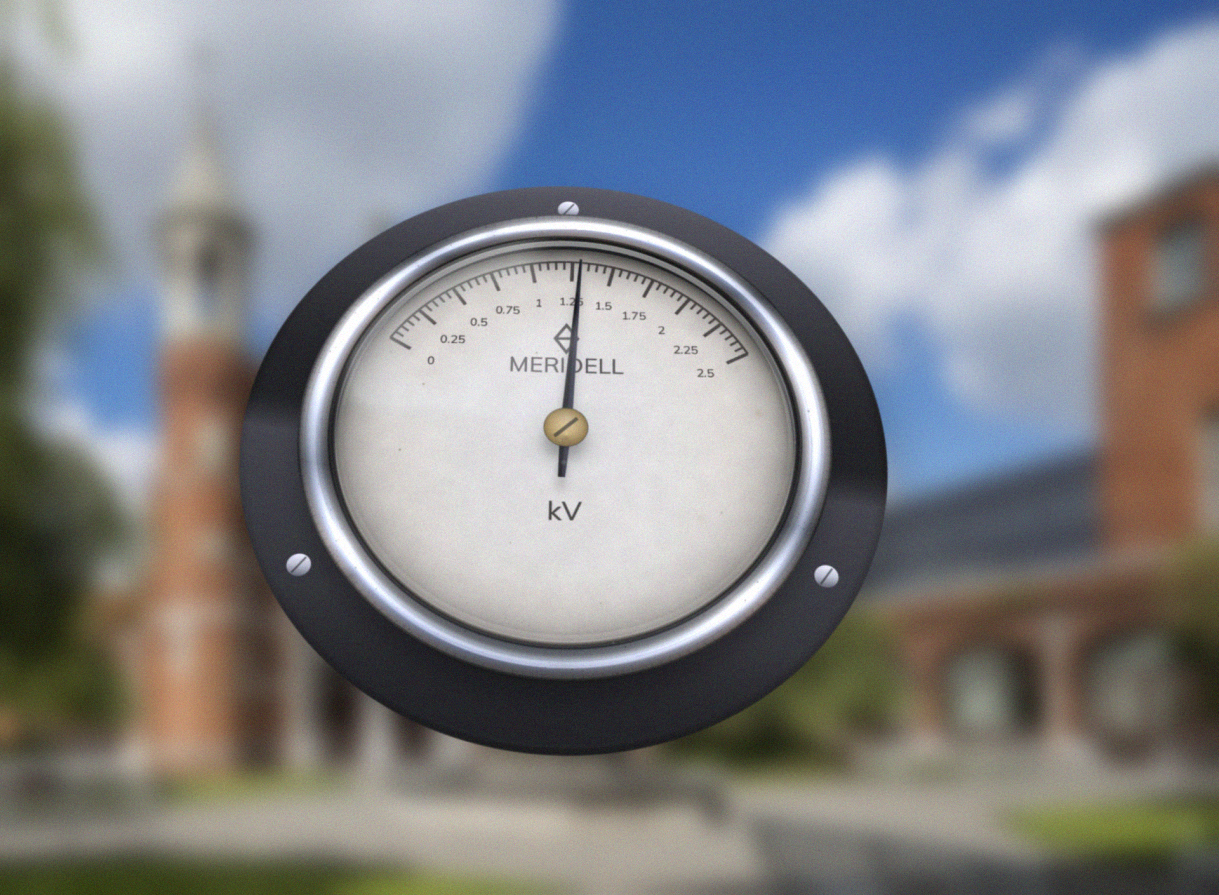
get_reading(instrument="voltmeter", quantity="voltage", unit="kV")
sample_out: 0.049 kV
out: 1.3 kV
